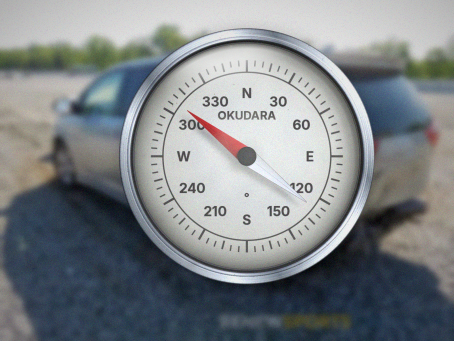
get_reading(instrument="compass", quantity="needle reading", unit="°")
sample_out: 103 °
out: 307.5 °
